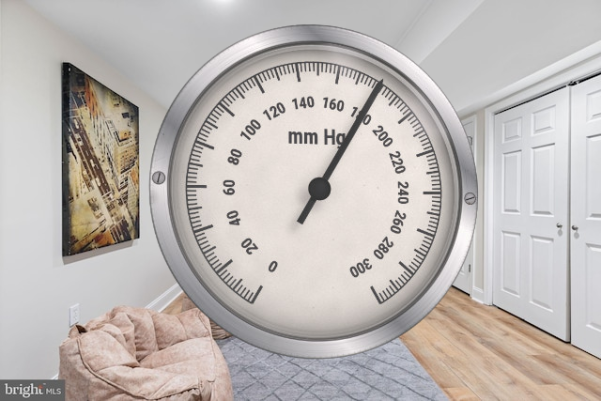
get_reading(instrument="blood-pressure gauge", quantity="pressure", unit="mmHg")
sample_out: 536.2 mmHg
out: 180 mmHg
